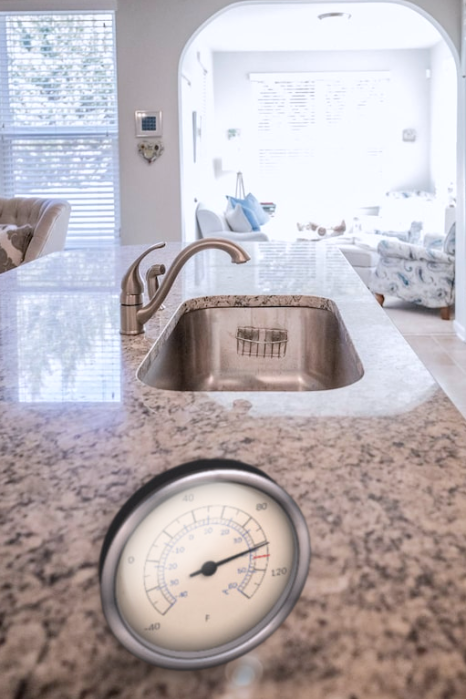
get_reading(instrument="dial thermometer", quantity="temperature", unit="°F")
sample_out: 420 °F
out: 100 °F
